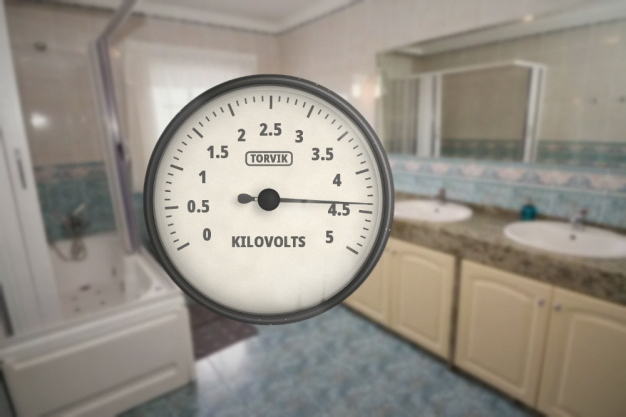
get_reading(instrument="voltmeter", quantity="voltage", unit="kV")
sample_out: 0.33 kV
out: 4.4 kV
